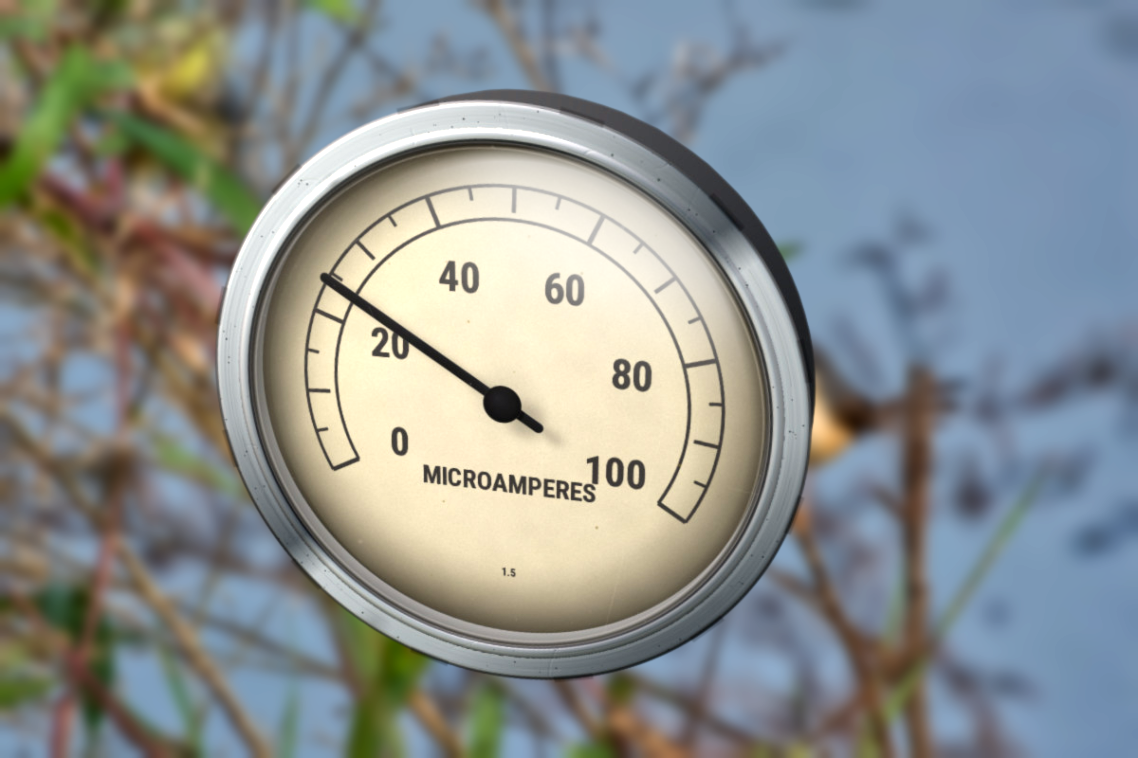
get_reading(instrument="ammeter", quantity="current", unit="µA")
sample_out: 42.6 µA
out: 25 µA
